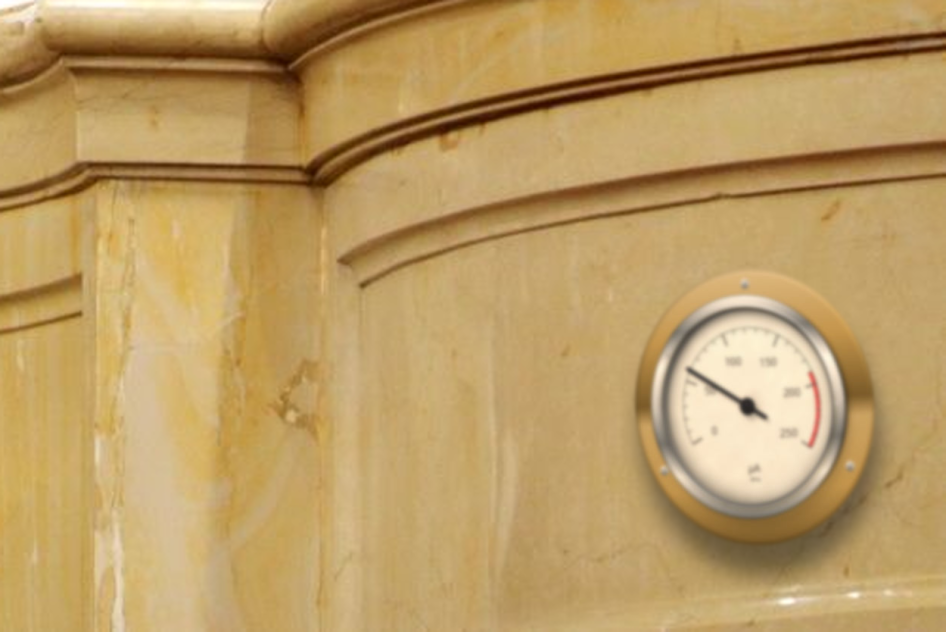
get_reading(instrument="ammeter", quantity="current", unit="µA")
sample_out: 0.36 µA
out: 60 µA
